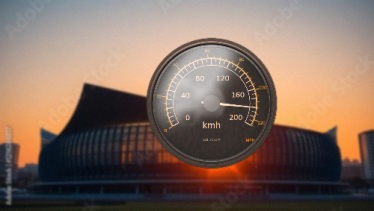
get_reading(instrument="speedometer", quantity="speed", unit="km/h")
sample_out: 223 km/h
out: 180 km/h
